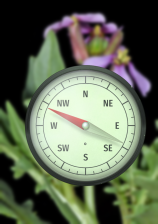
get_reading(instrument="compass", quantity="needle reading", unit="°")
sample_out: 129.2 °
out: 295 °
